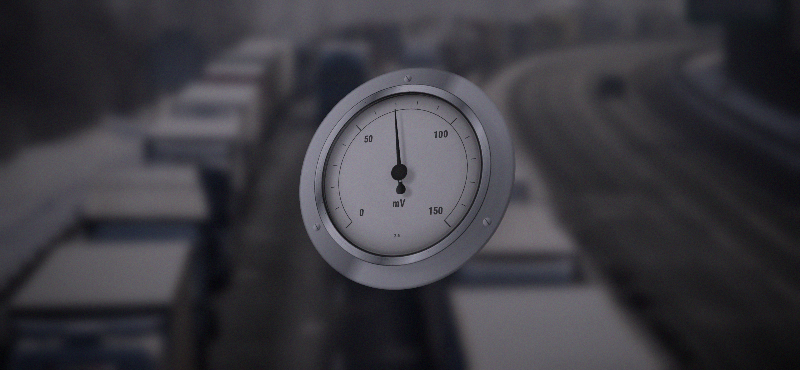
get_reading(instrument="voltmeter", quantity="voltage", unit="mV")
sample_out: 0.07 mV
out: 70 mV
